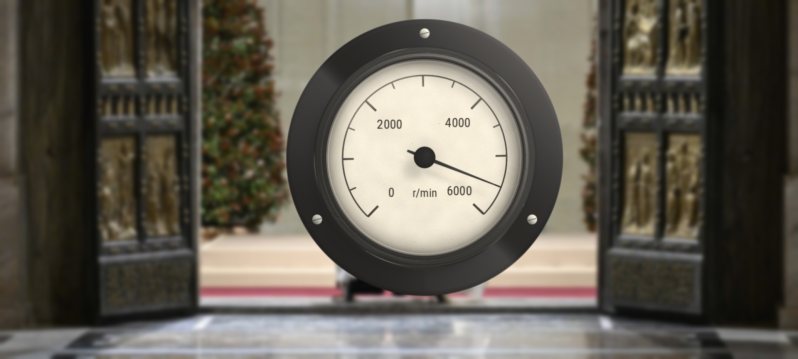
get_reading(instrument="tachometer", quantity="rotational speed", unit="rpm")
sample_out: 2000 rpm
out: 5500 rpm
